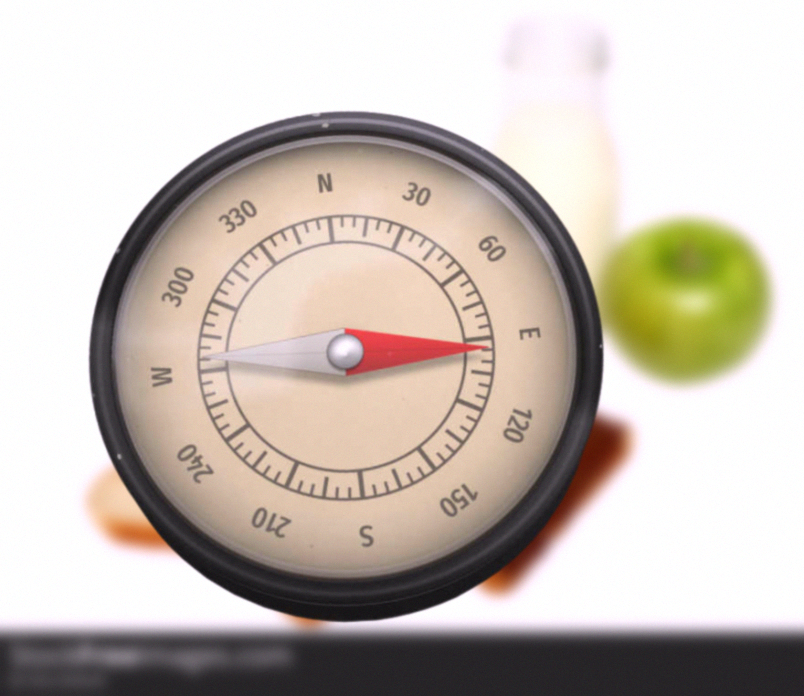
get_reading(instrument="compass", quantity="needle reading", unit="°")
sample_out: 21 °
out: 95 °
